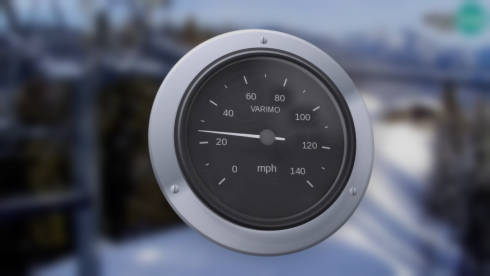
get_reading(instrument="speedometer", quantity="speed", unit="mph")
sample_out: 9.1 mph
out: 25 mph
